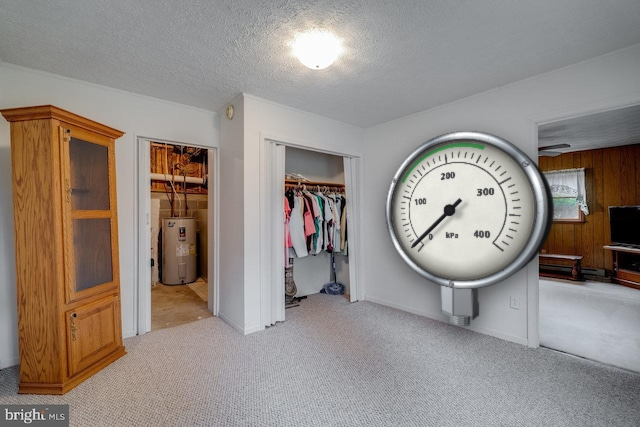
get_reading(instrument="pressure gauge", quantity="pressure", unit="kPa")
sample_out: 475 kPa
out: 10 kPa
